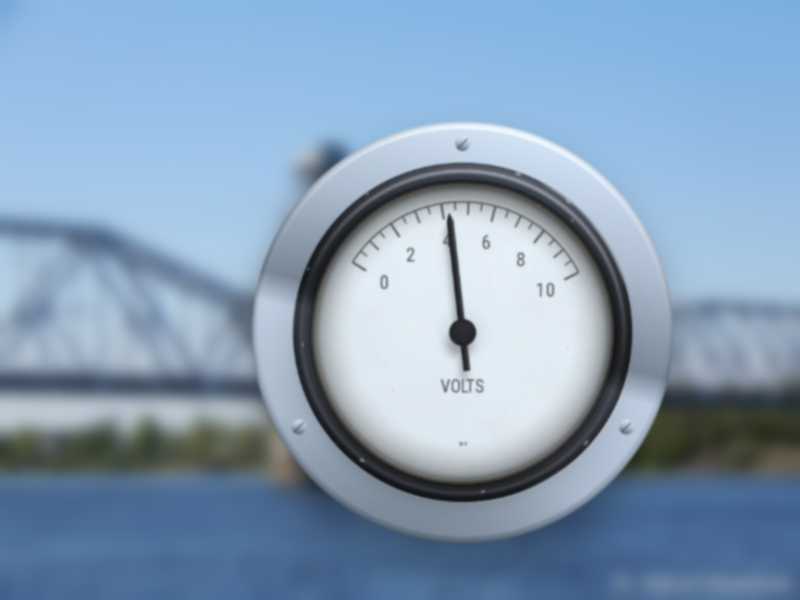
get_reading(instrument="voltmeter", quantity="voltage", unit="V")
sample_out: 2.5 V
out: 4.25 V
